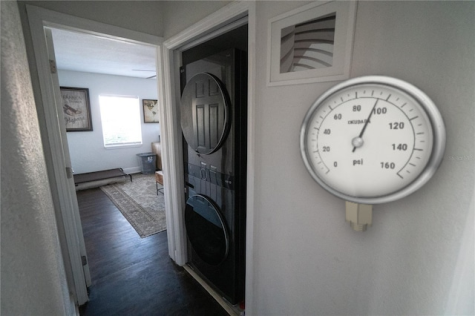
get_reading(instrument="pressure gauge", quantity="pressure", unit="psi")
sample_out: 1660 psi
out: 95 psi
